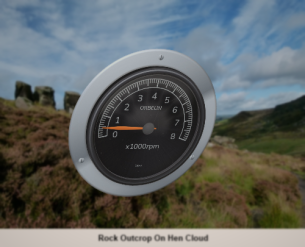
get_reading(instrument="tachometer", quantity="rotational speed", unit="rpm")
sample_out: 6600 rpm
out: 500 rpm
